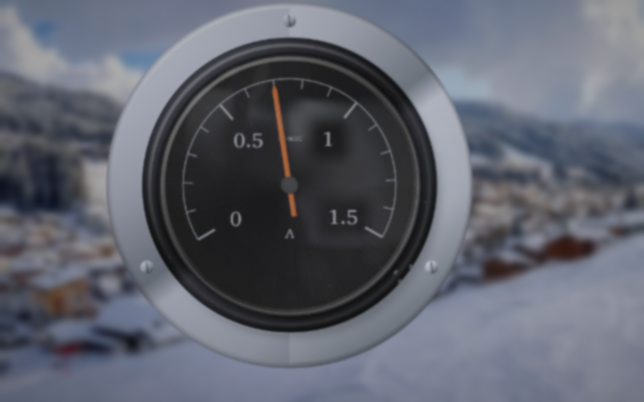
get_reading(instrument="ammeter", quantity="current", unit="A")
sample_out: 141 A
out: 0.7 A
